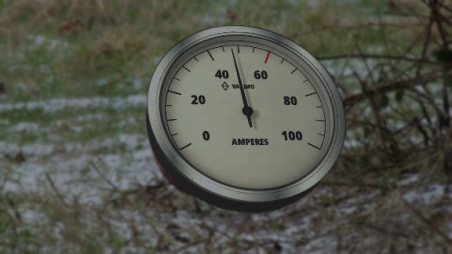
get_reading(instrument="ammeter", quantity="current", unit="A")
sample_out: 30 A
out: 47.5 A
